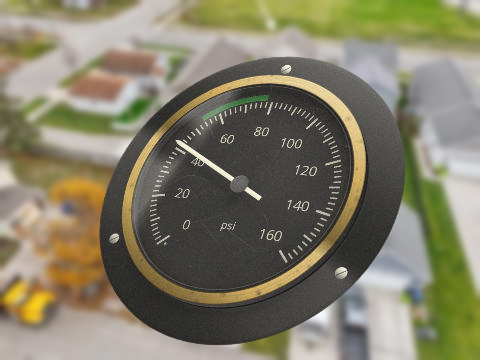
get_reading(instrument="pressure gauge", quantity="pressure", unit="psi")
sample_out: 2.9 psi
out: 42 psi
